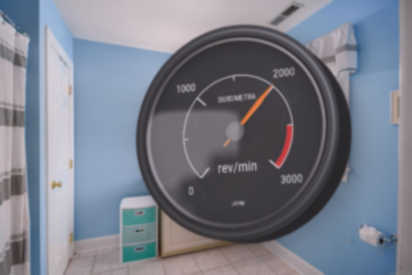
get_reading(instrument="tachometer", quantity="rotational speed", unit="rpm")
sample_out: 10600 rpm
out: 2000 rpm
